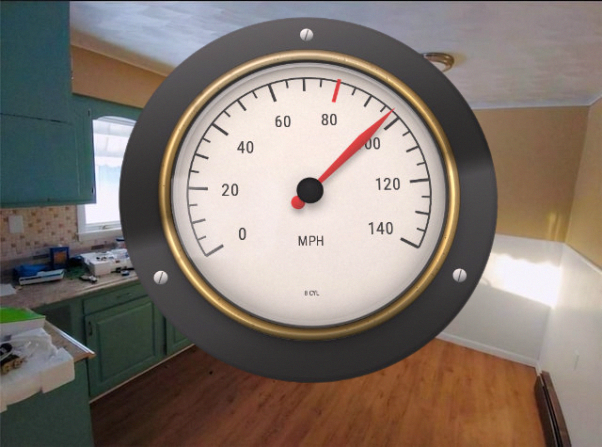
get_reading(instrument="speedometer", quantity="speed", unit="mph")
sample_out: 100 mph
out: 97.5 mph
